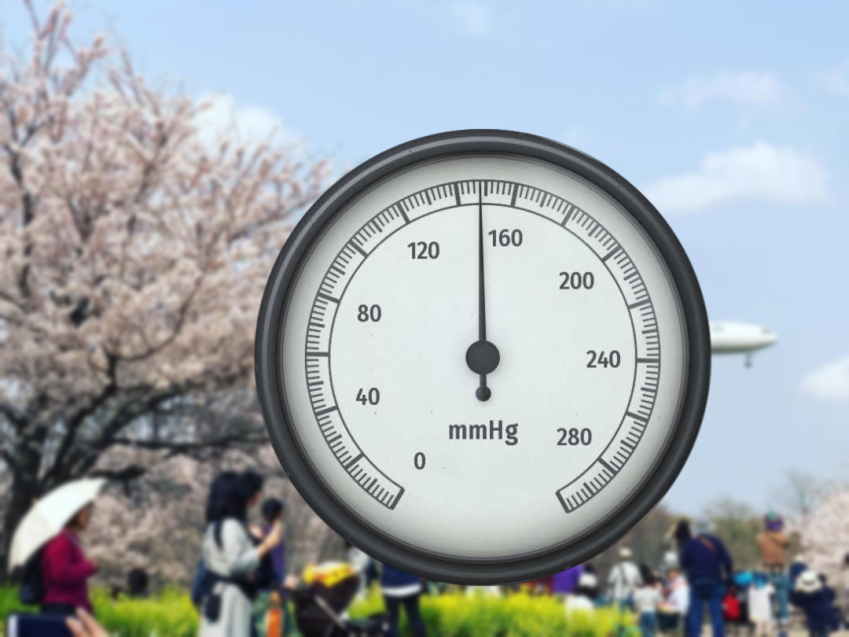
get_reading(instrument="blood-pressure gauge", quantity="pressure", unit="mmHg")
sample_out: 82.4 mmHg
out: 148 mmHg
